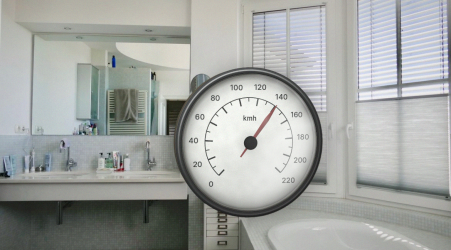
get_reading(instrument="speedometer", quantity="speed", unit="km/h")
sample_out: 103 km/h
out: 140 km/h
